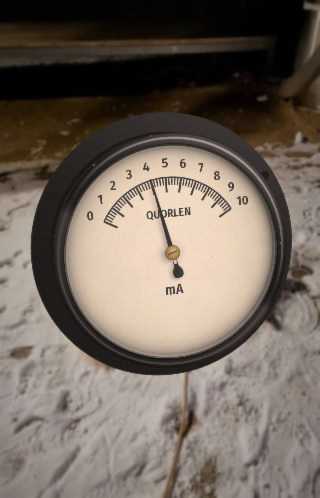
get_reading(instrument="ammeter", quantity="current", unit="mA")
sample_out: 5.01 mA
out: 4 mA
